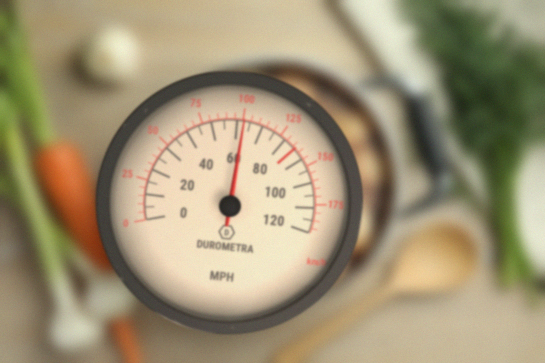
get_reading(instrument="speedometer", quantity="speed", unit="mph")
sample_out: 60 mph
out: 62.5 mph
